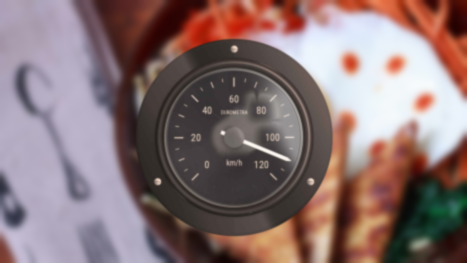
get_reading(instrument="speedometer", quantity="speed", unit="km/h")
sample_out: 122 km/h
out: 110 km/h
